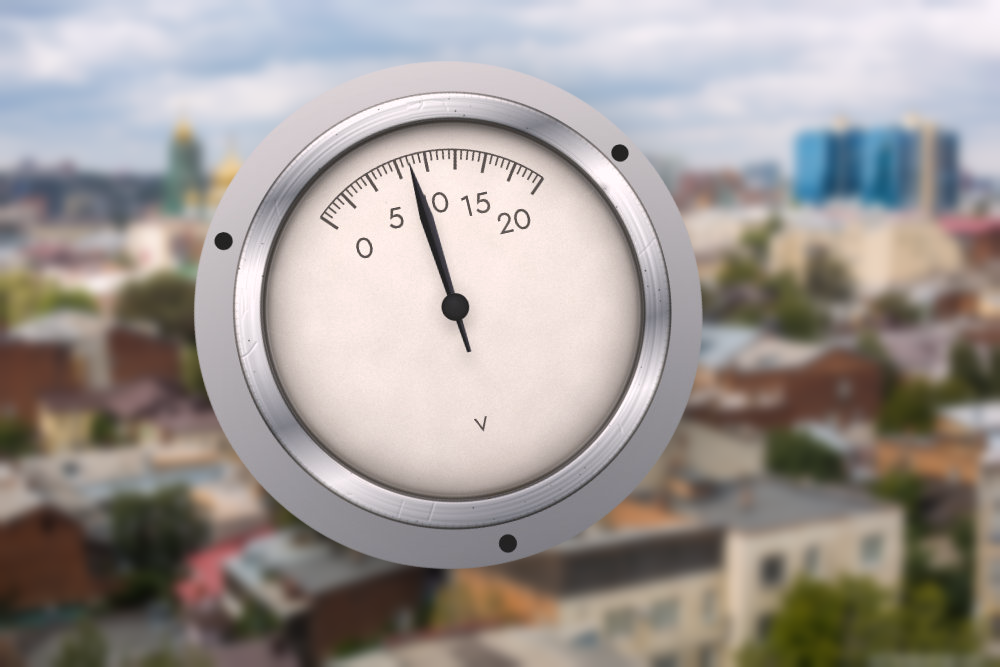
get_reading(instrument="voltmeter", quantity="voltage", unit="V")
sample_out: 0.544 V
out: 8.5 V
